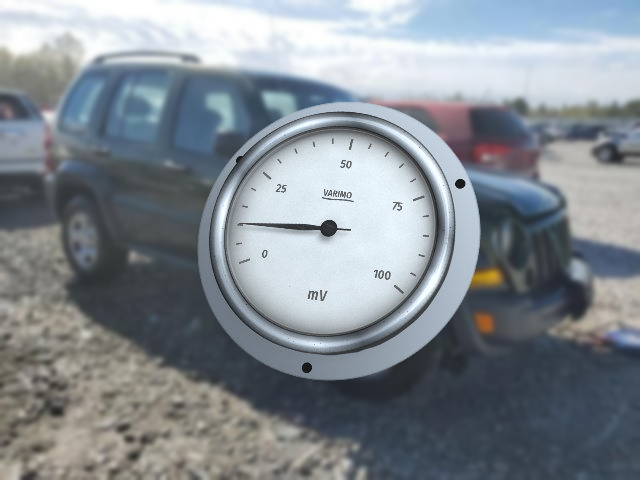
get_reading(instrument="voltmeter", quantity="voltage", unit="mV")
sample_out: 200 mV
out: 10 mV
